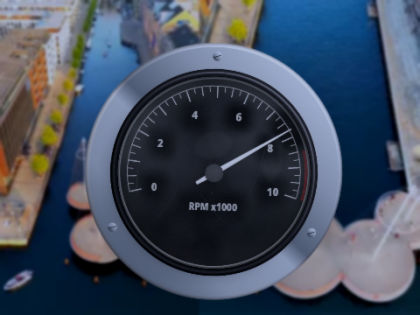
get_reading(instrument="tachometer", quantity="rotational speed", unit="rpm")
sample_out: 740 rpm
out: 7750 rpm
